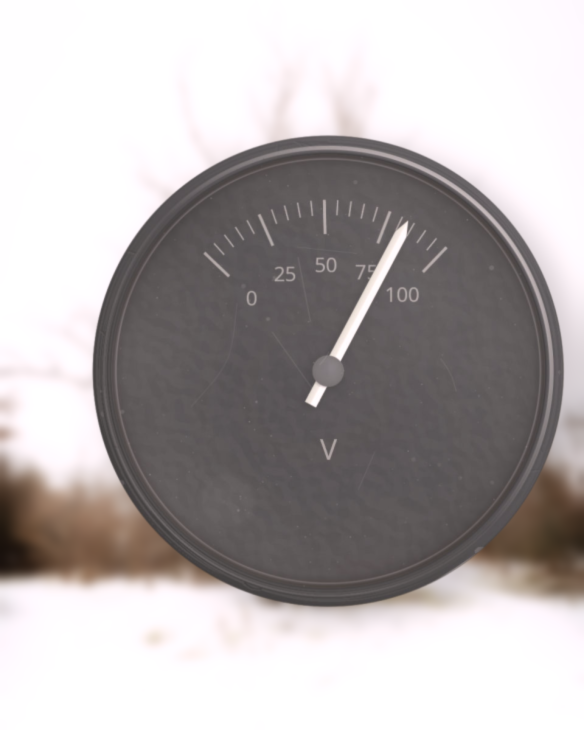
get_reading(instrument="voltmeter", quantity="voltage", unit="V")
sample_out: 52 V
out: 82.5 V
